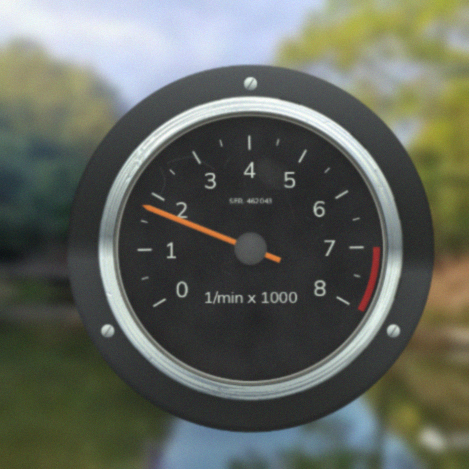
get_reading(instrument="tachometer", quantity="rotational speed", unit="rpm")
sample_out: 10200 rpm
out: 1750 rpm
